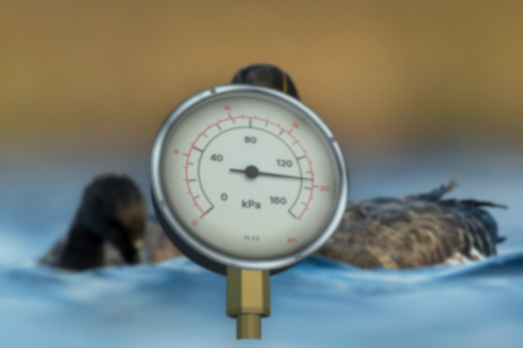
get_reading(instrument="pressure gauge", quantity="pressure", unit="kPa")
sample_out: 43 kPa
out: 135 kPa
